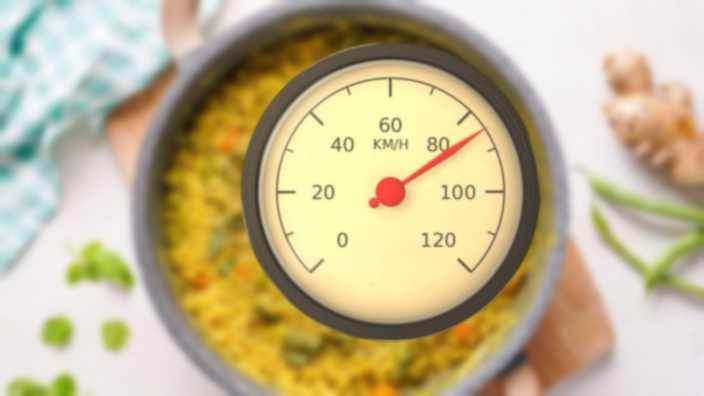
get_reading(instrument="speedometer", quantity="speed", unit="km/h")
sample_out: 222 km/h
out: 85 km/h
